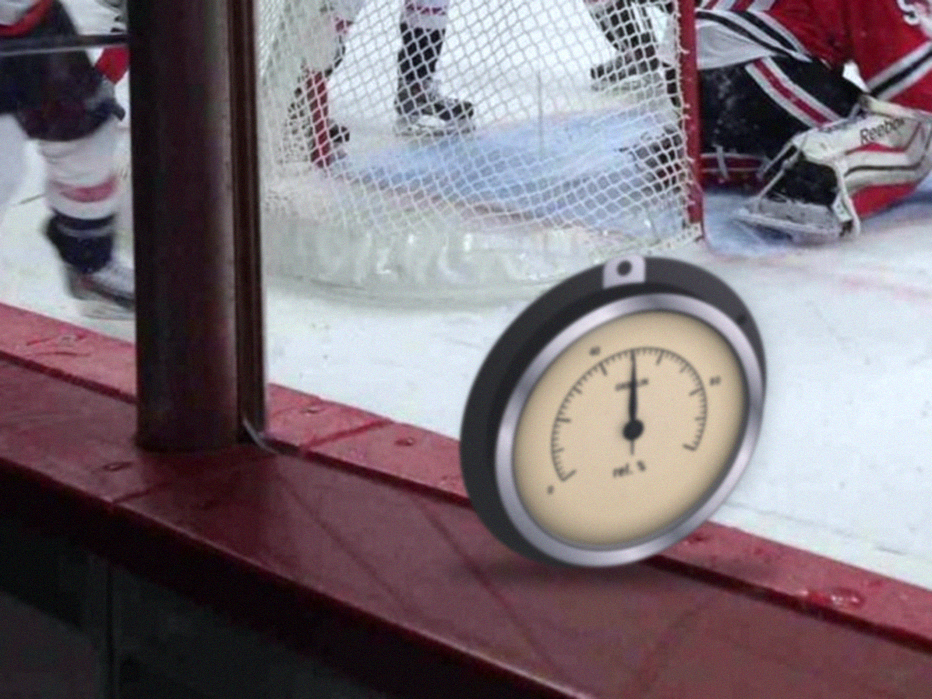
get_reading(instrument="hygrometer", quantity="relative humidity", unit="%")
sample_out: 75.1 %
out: 50 %
